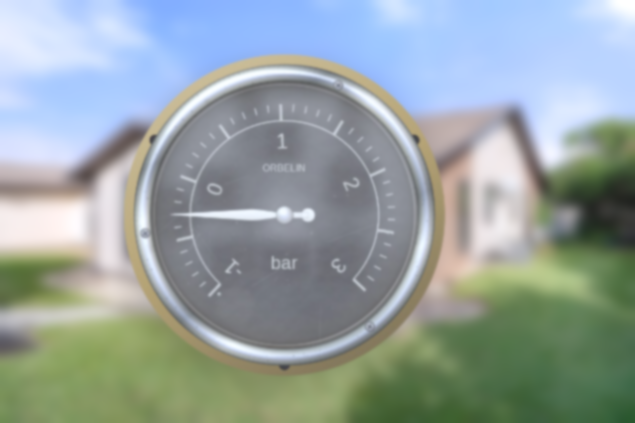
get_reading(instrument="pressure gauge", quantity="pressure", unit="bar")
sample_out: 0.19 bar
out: -0.3 bar
